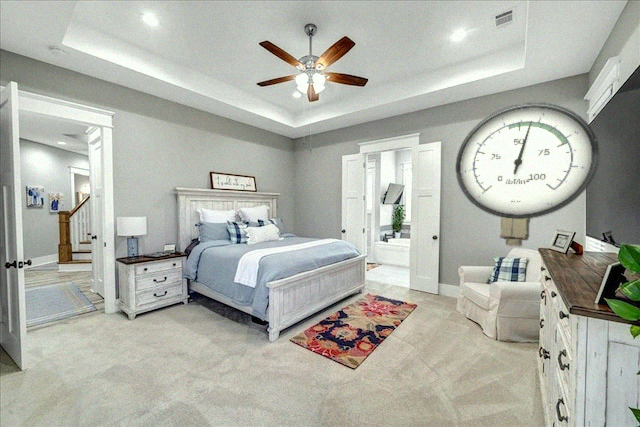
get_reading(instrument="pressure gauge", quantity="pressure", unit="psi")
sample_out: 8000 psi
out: 55 psi
